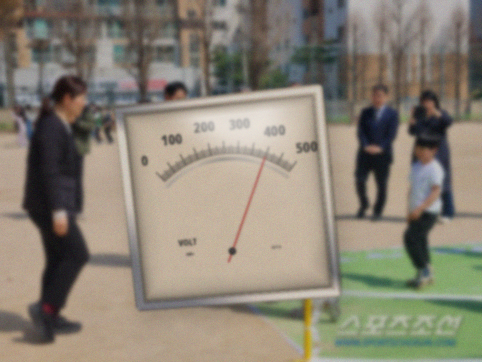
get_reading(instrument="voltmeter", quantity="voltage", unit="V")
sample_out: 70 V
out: 400 V
